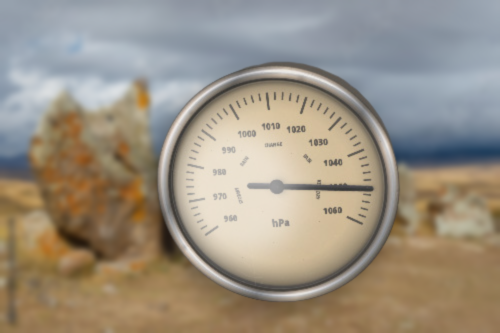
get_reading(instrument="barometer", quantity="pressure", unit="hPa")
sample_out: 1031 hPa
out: 1050 hPa
